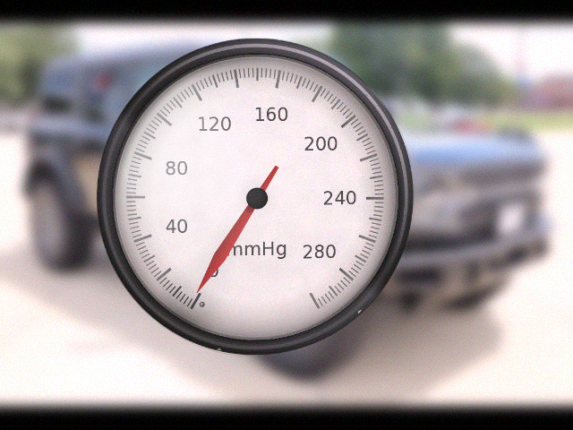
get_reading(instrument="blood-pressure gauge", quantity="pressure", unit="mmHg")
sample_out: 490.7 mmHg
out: 2 mmHg
